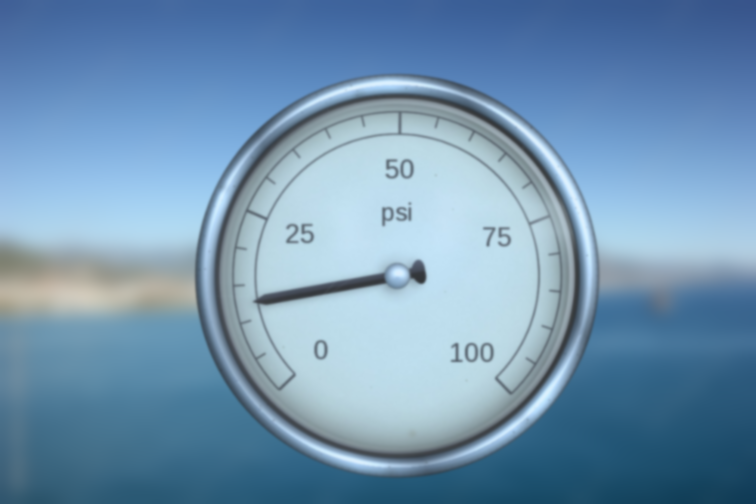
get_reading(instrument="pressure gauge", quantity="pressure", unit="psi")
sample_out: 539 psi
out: 12.5 psi
